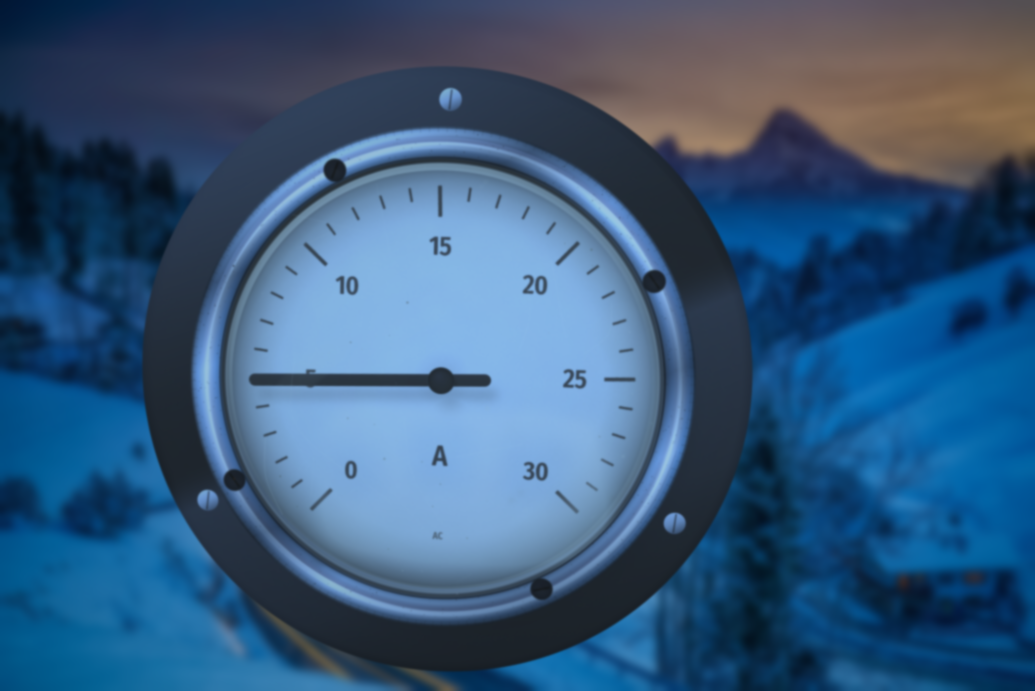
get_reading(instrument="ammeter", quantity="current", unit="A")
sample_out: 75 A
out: 5 A
